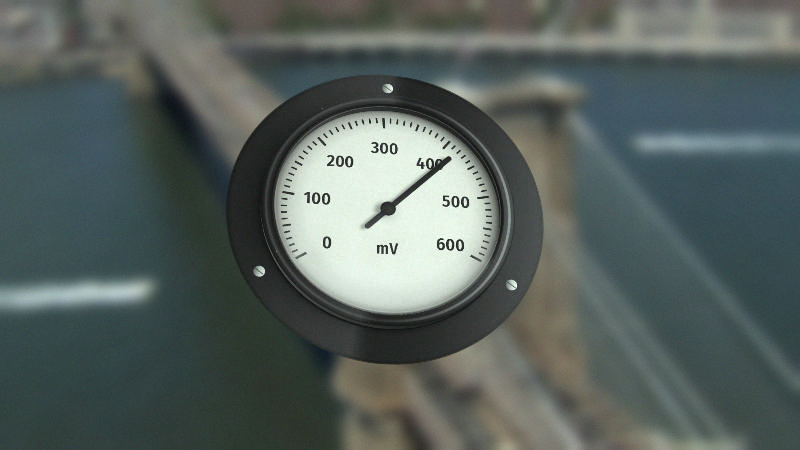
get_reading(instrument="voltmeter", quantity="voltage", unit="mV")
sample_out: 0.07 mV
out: 420 mV
